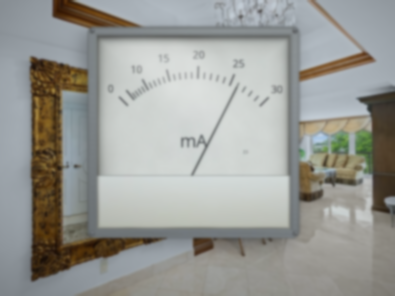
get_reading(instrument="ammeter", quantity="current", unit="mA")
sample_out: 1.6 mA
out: 26 mA
